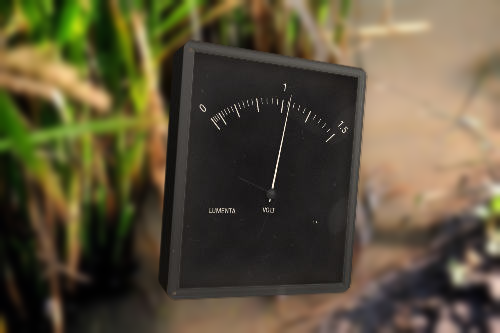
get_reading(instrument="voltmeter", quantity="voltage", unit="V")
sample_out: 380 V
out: 1.05 V
